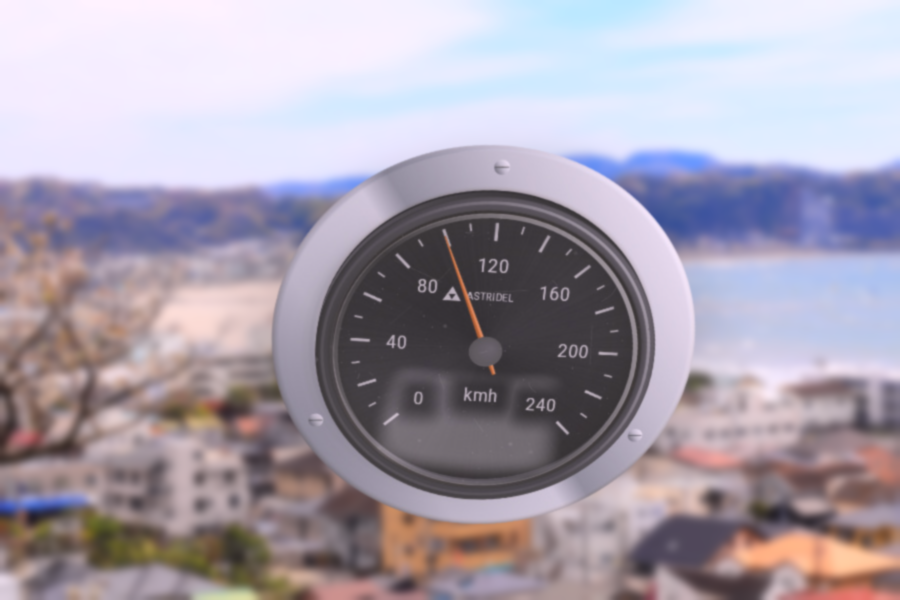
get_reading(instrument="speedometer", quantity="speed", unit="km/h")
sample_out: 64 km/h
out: 100 km/h
